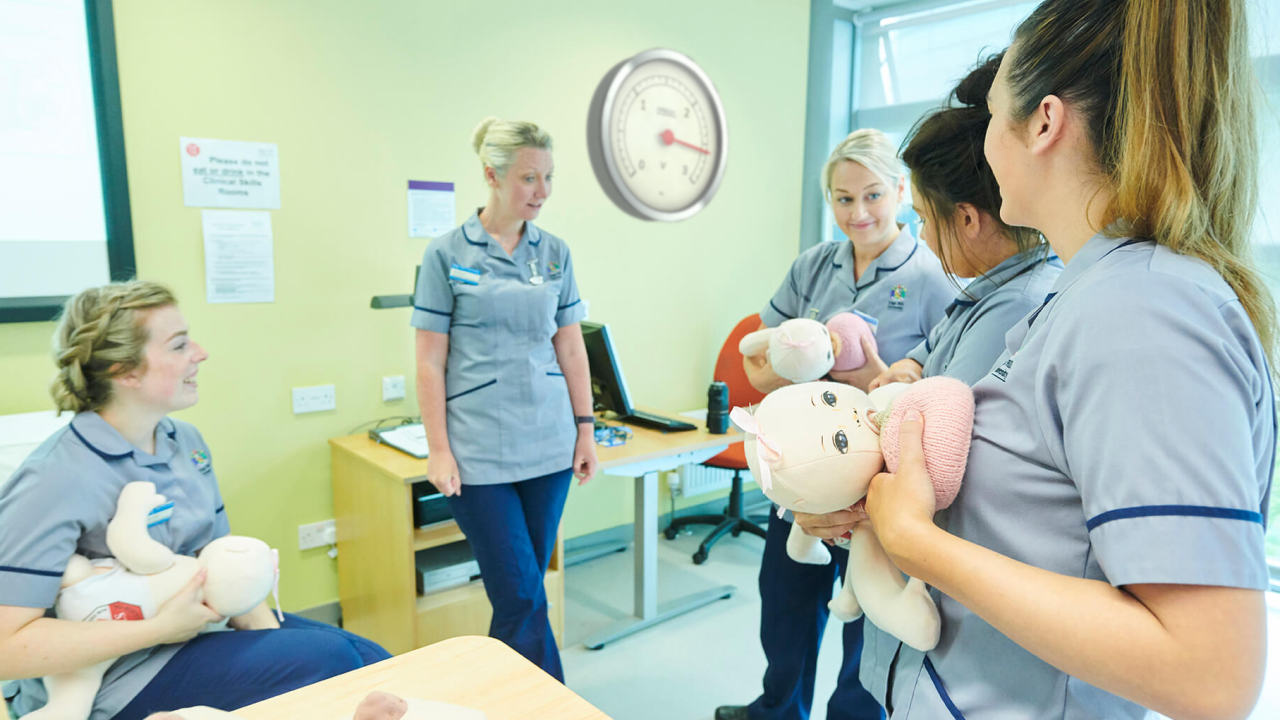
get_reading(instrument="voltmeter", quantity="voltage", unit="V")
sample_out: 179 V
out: 2.6 V
